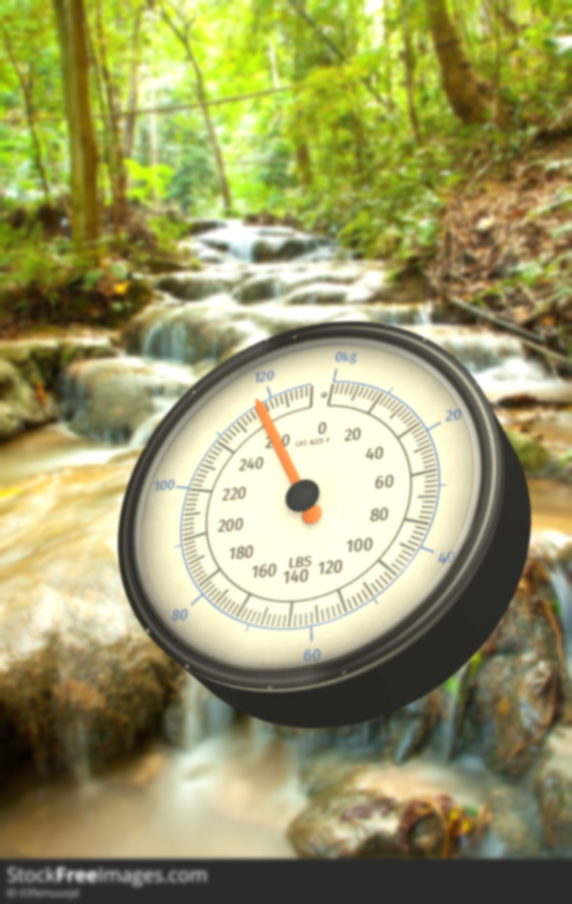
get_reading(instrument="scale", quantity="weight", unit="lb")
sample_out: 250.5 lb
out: 260 lb
